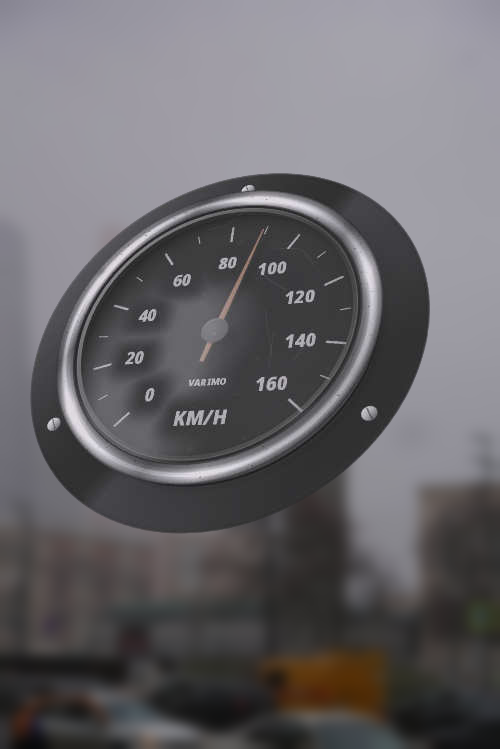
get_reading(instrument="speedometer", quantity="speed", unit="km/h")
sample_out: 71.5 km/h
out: 90 km/h
